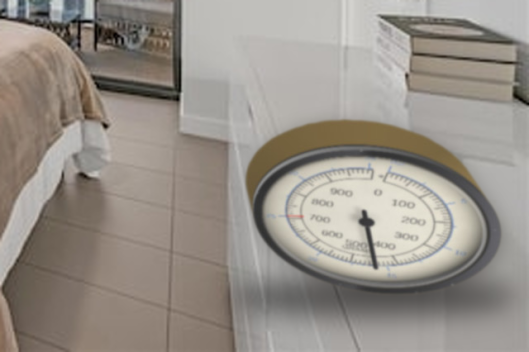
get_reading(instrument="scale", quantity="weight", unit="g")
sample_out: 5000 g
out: 450 g
